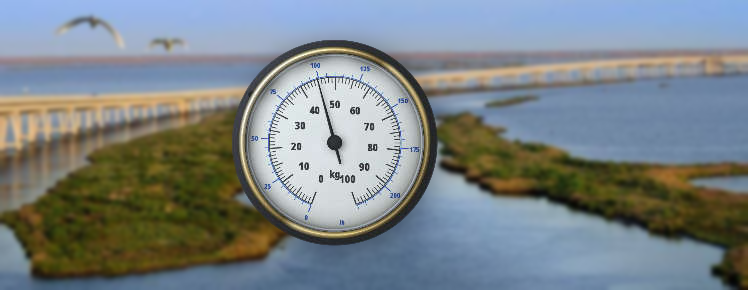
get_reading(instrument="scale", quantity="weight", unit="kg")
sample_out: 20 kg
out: 45 kg
